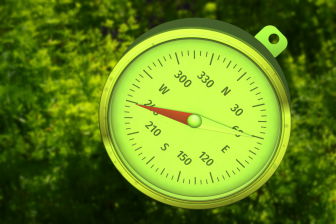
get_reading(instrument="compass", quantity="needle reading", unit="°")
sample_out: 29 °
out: 240 °
